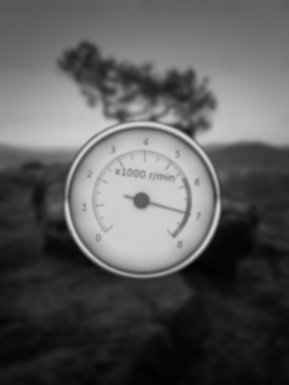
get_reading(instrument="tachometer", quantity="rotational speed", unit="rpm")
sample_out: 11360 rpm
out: 7000 rpm
